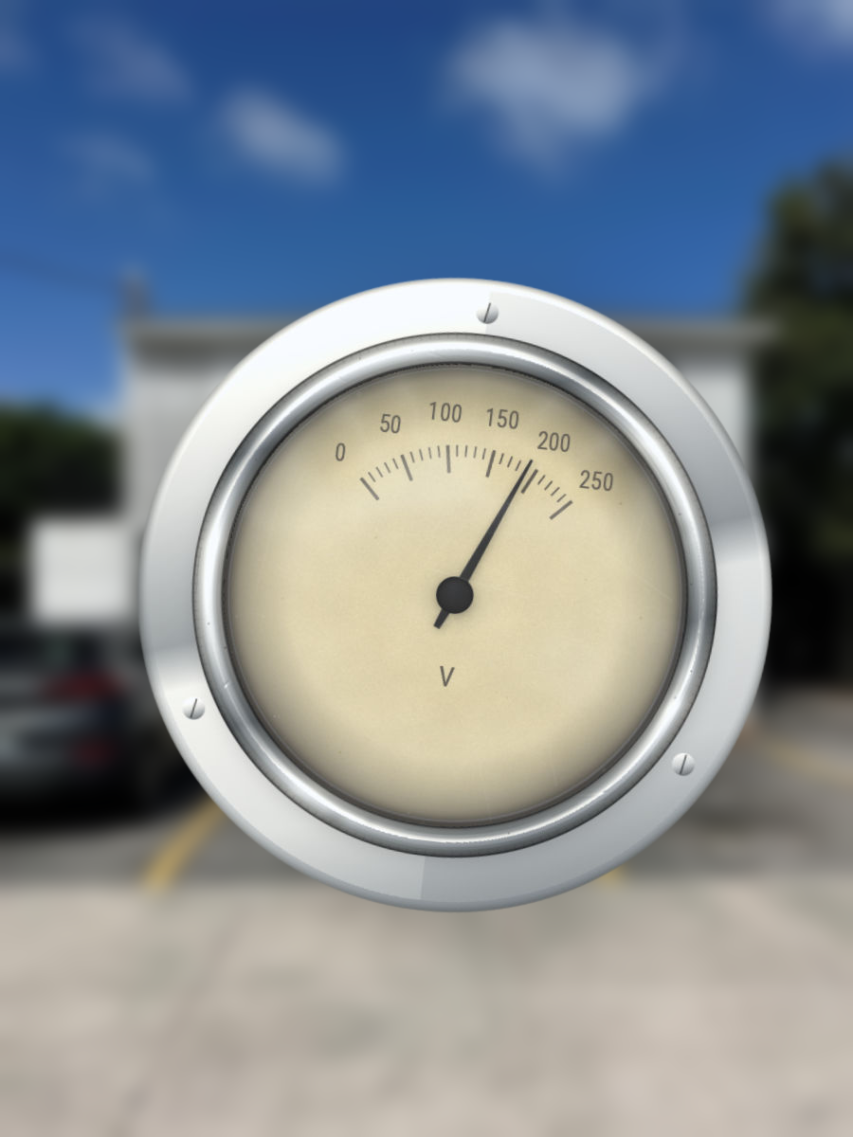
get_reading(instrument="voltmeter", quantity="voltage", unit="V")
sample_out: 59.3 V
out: 190 V
